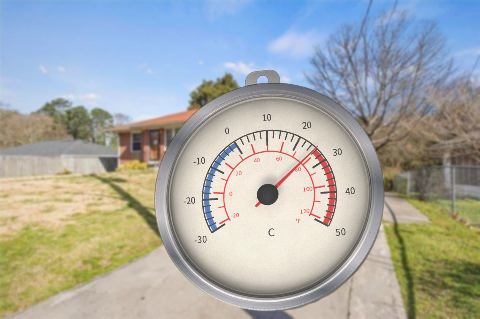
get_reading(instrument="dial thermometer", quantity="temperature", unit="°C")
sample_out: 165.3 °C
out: 26 °C
